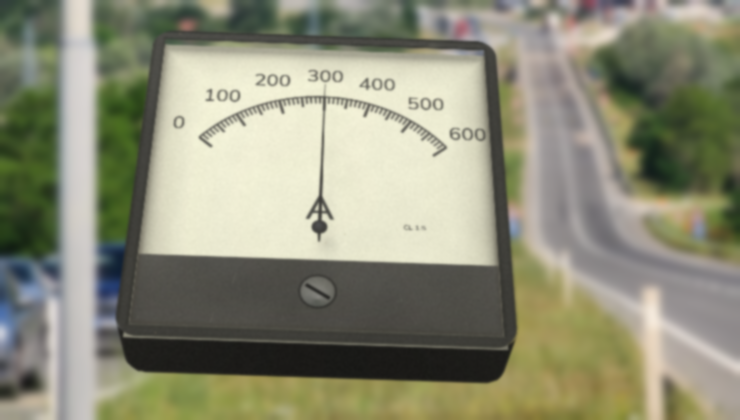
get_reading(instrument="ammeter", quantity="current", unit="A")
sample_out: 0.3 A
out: 300 A
